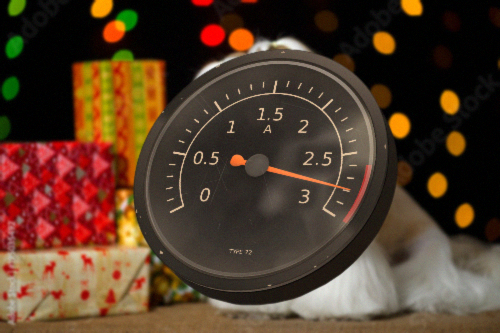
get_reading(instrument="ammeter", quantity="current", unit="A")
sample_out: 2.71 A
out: 2.8 A
